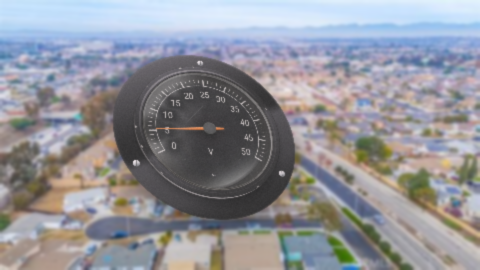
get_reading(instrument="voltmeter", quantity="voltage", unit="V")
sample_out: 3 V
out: 5 V
